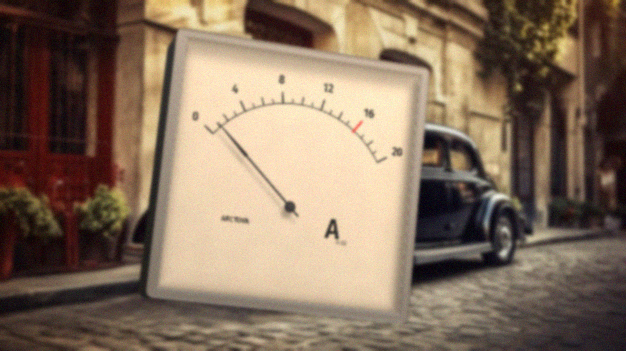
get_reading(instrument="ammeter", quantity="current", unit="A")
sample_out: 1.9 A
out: 1 A
